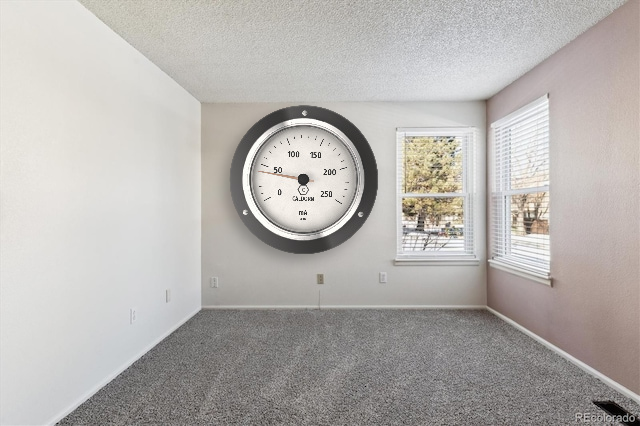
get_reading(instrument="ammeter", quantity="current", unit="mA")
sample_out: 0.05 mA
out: 40 mA
